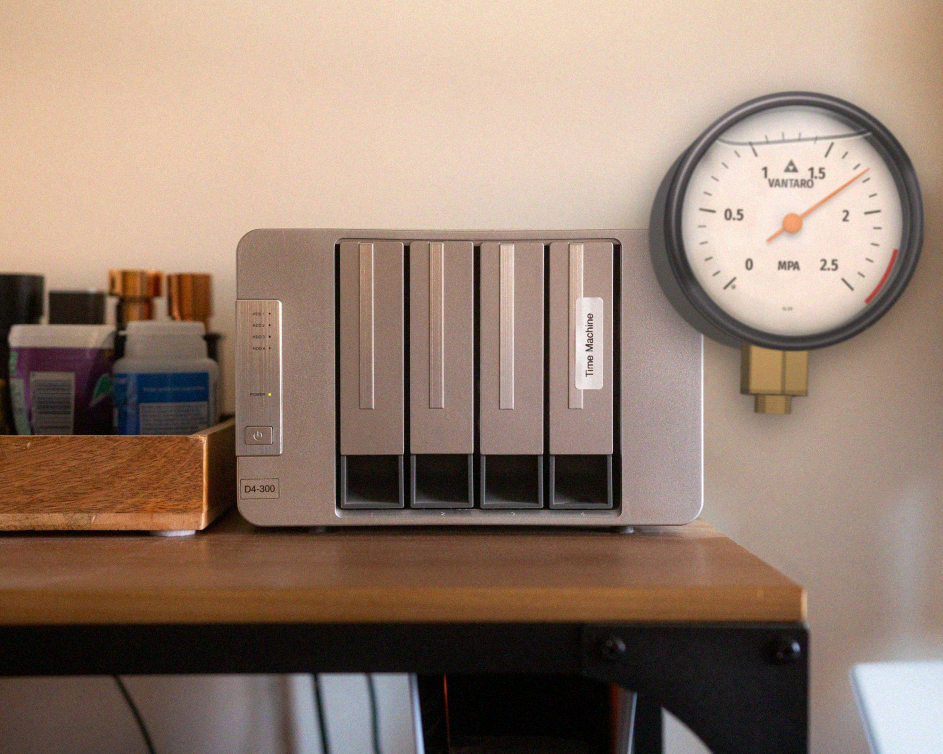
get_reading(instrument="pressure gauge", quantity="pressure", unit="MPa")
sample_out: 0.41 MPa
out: 1.75 MPa
